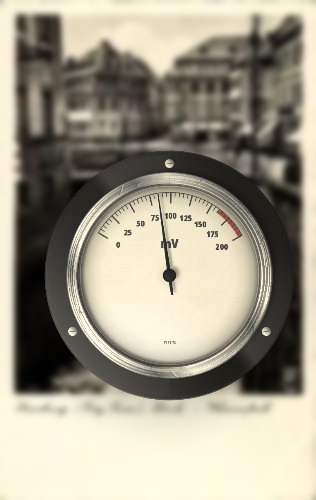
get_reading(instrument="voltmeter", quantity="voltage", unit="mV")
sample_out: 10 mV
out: 85 mV
